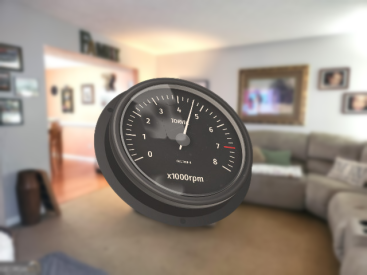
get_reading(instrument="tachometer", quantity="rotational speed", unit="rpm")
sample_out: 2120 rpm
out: 4600 rpm
